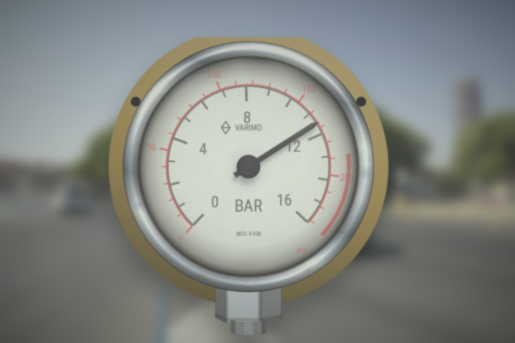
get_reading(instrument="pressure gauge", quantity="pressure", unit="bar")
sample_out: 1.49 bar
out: 11.5 bar
